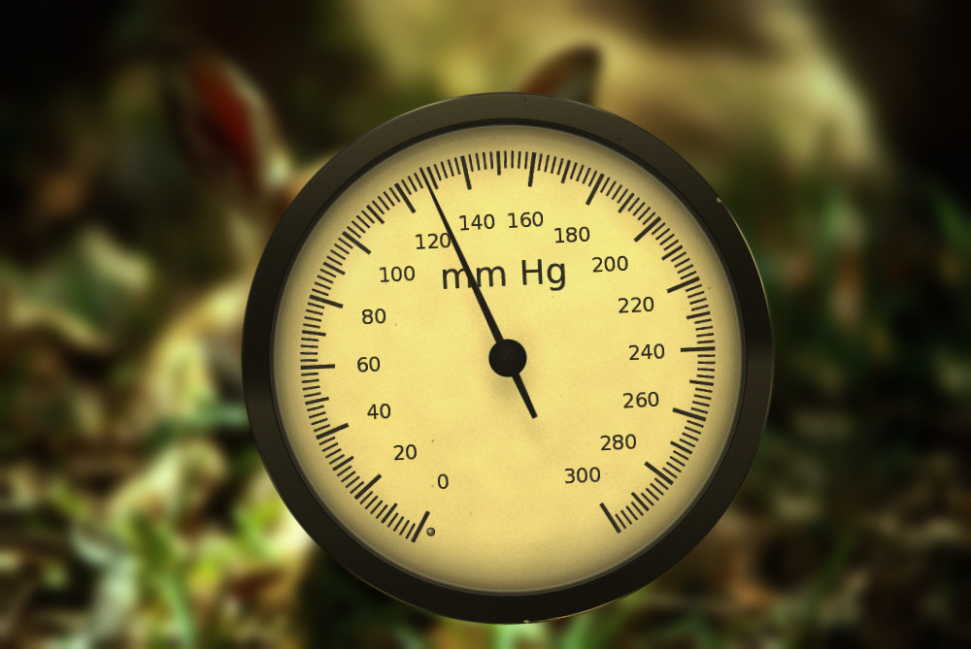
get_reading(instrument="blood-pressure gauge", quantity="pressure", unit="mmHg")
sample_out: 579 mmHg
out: 128 mmHg
